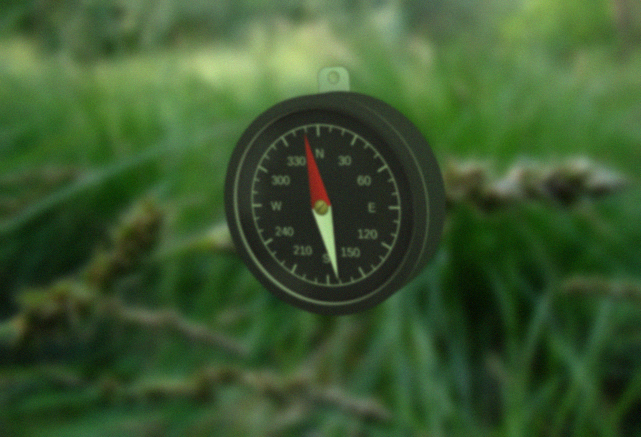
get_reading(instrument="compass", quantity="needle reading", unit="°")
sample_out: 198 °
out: 350 °
